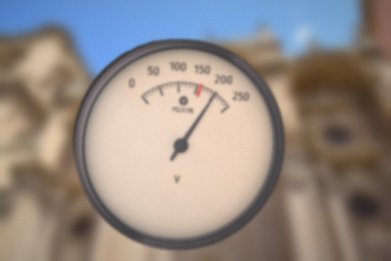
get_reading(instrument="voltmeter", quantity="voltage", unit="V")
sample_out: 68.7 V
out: 200 V
